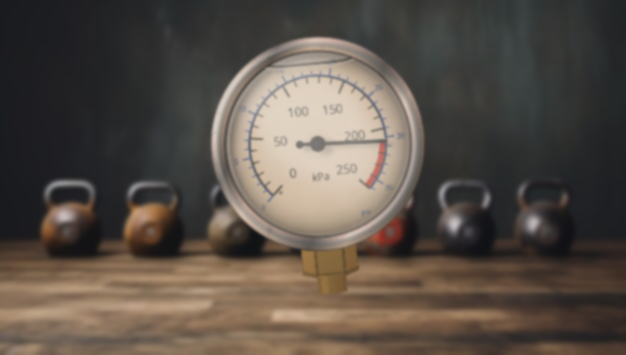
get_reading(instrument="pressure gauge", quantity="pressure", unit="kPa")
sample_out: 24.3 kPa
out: 210 kPa
